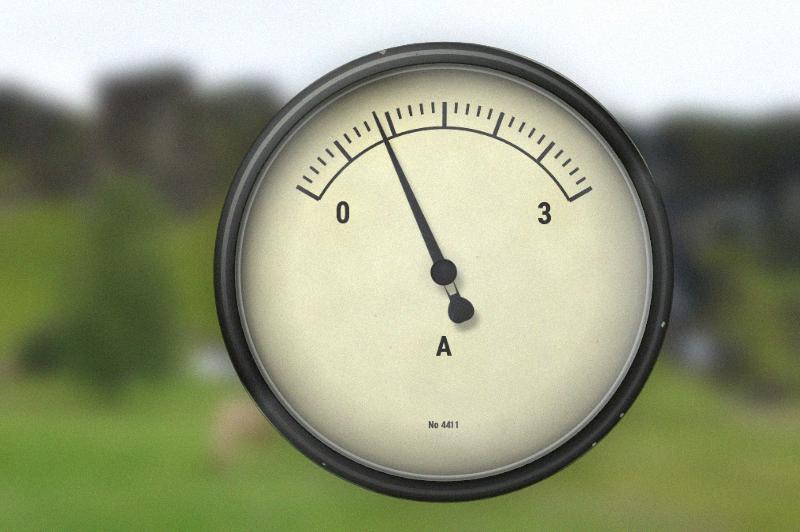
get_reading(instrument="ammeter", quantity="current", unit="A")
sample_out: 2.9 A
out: 0.9 A
